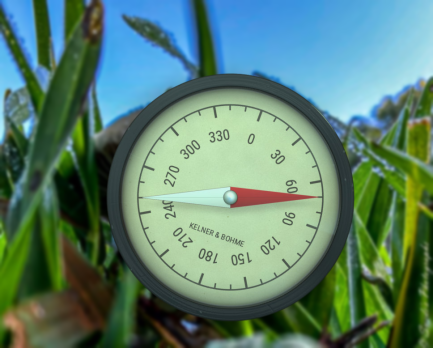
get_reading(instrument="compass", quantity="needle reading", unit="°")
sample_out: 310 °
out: 70 °
